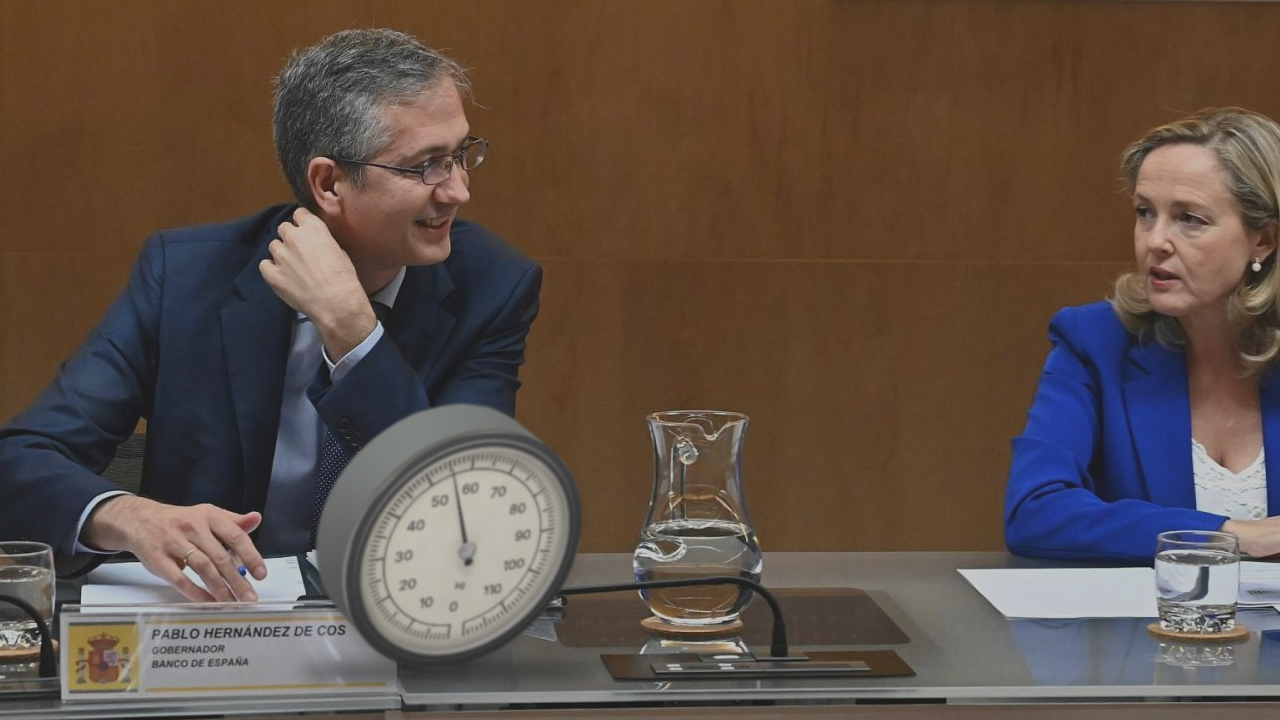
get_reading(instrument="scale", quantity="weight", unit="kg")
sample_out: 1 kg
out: 55 kg
